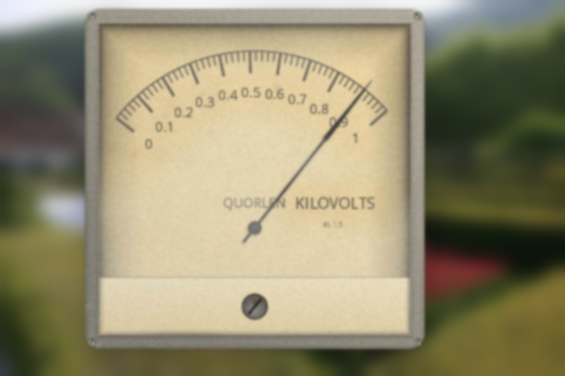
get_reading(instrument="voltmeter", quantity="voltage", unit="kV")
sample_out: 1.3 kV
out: 0.9 kV
